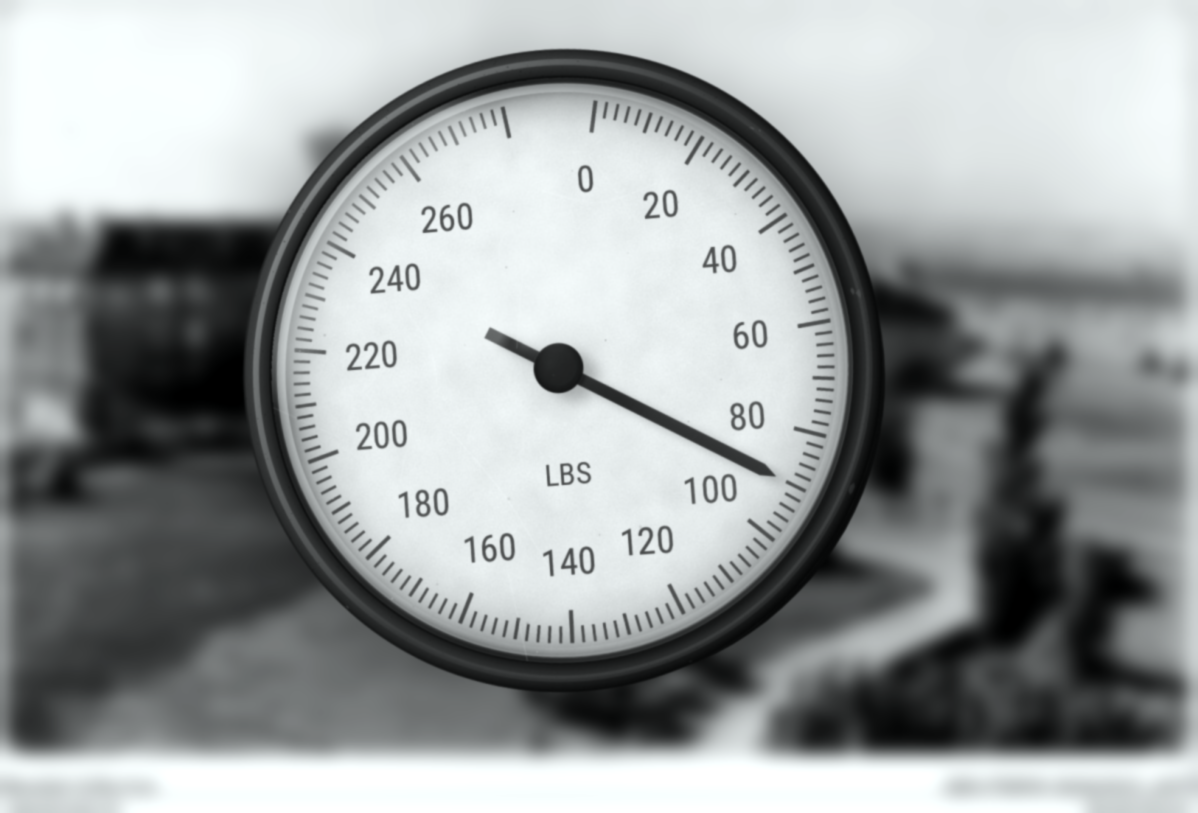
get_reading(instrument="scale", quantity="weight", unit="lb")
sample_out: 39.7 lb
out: 90 lb
